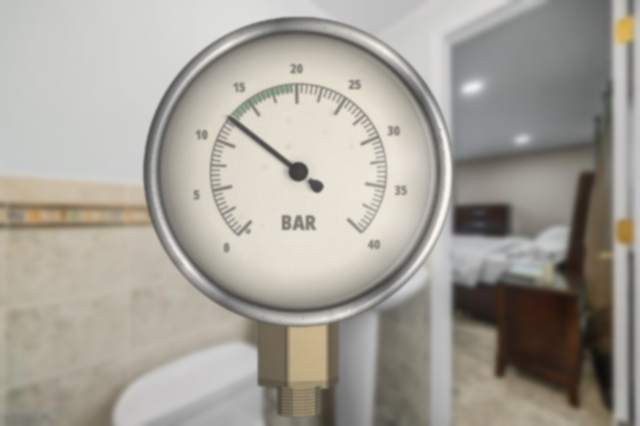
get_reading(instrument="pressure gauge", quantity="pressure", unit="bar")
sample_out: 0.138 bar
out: 12.5 bar
